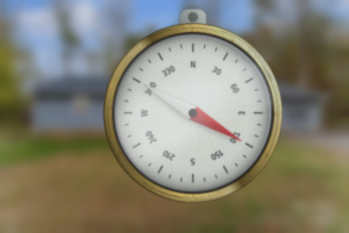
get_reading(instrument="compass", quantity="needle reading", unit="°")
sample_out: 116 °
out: 120 °
